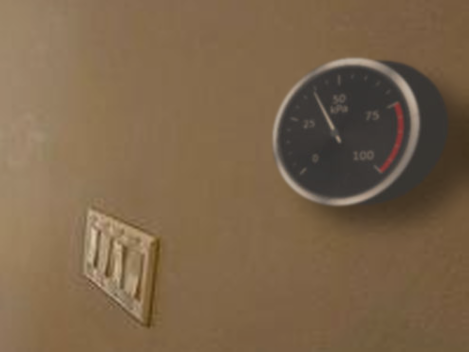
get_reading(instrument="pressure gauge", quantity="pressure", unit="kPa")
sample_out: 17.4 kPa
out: 40 kPa
